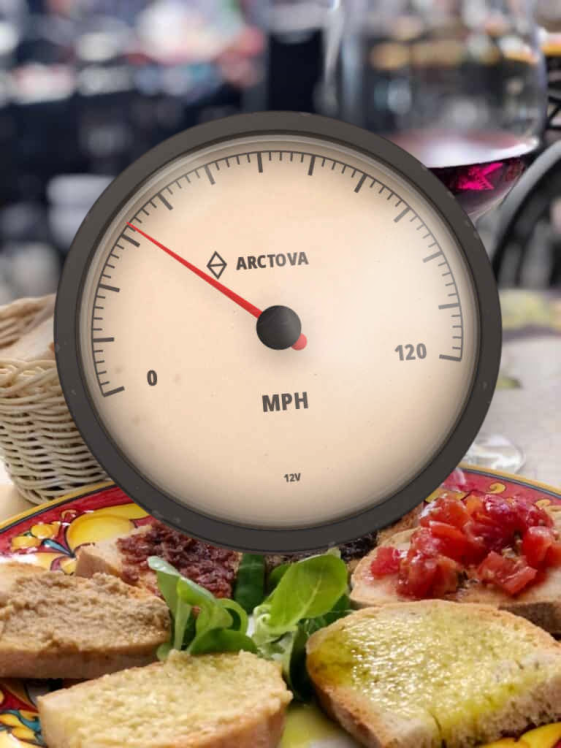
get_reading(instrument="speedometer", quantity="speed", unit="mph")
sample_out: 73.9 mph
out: 32 mph
